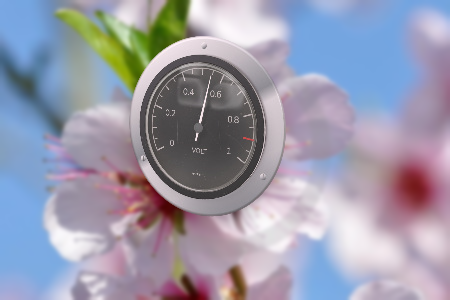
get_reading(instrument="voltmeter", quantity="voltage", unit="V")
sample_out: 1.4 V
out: 0.55 V
